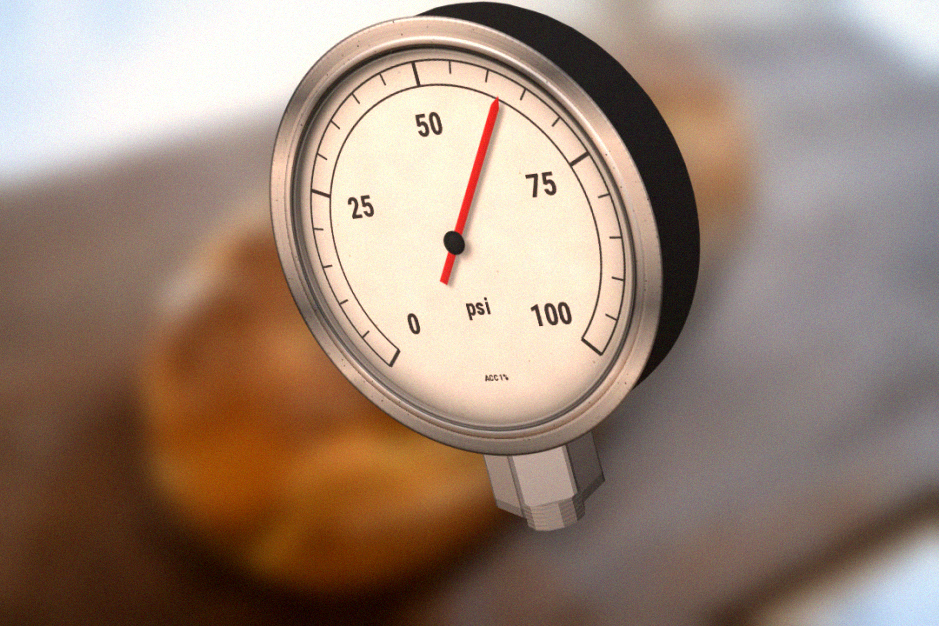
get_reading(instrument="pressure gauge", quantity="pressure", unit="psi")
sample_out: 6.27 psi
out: 62.5 psi
